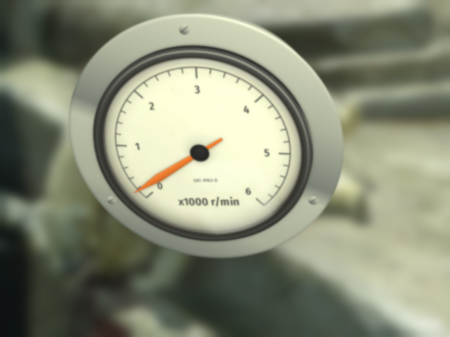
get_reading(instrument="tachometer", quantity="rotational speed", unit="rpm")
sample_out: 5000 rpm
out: 200 rpm
